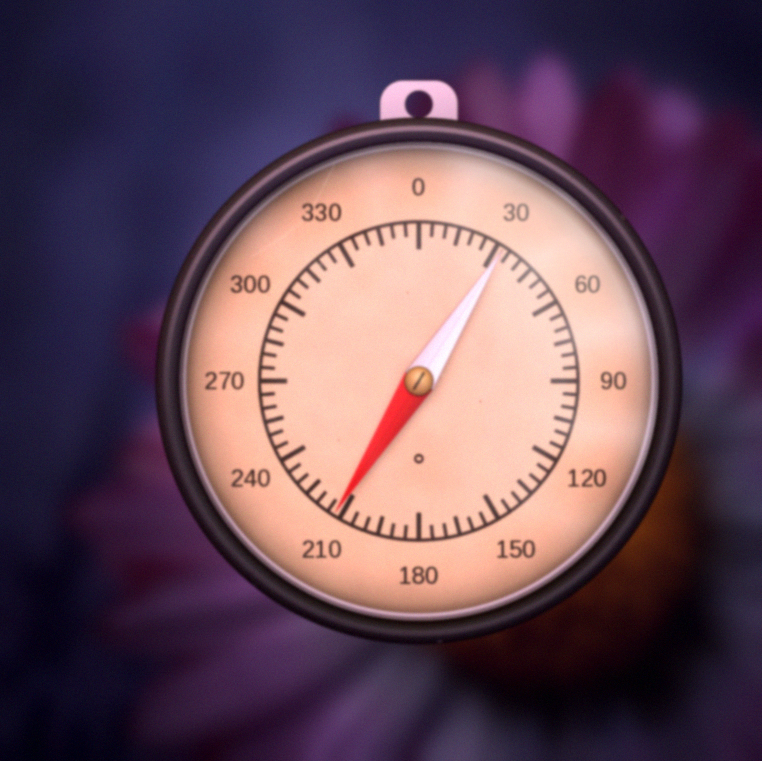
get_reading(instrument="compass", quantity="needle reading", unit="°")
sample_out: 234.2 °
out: 212.5 °
